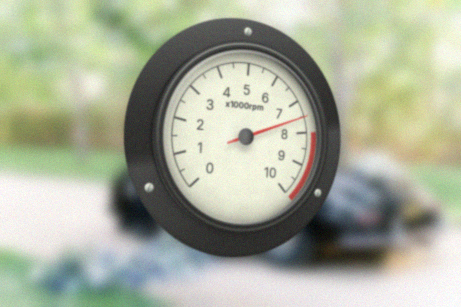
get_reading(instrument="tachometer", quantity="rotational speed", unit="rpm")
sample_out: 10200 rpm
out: 7500 rpm
